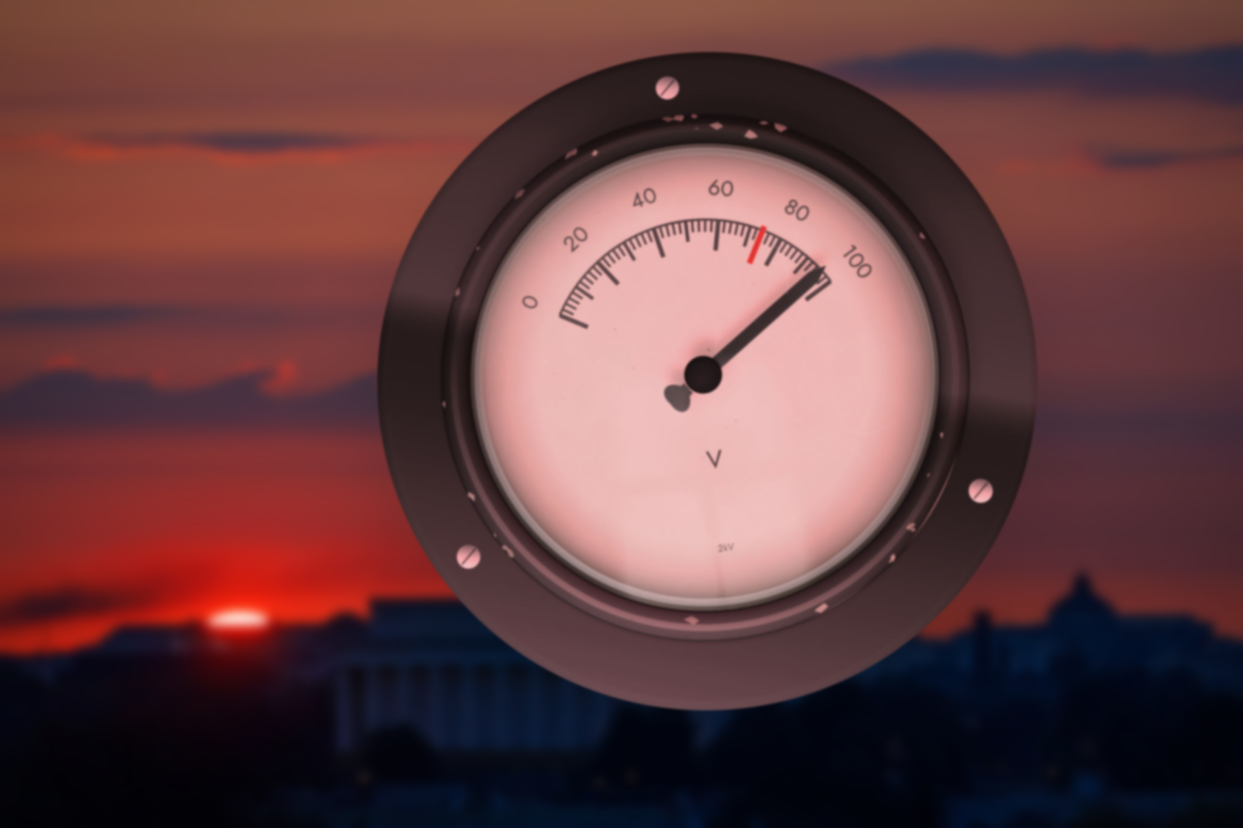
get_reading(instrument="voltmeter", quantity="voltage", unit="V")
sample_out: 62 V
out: 96 V
